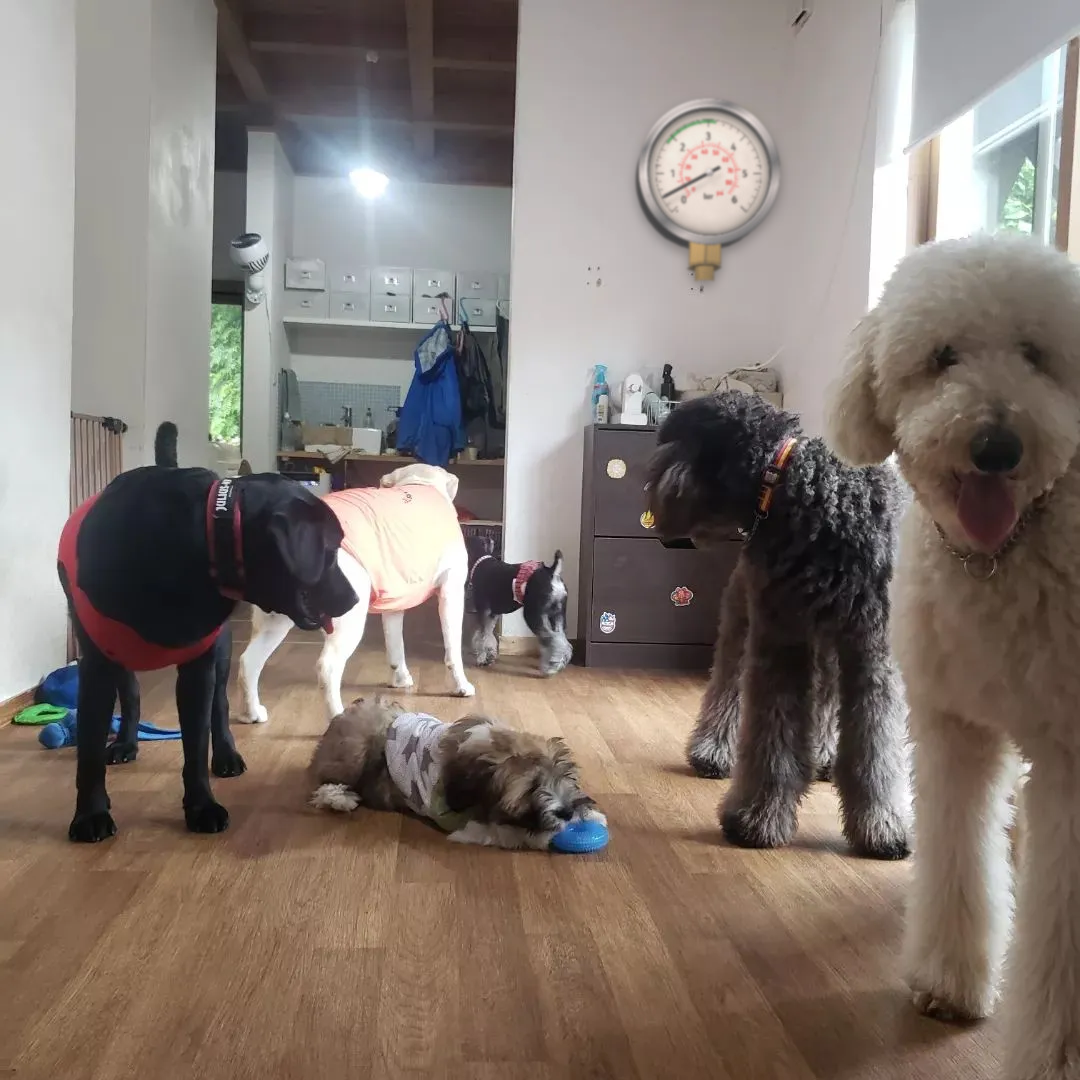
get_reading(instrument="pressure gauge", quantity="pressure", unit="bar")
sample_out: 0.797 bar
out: 0.4 bar
